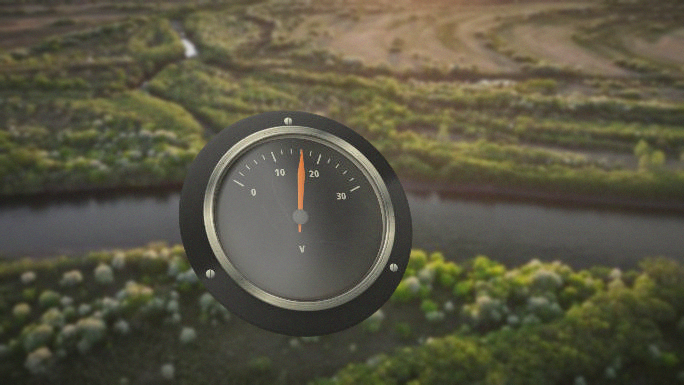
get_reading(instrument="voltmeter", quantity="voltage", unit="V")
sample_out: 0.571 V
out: 16 V
